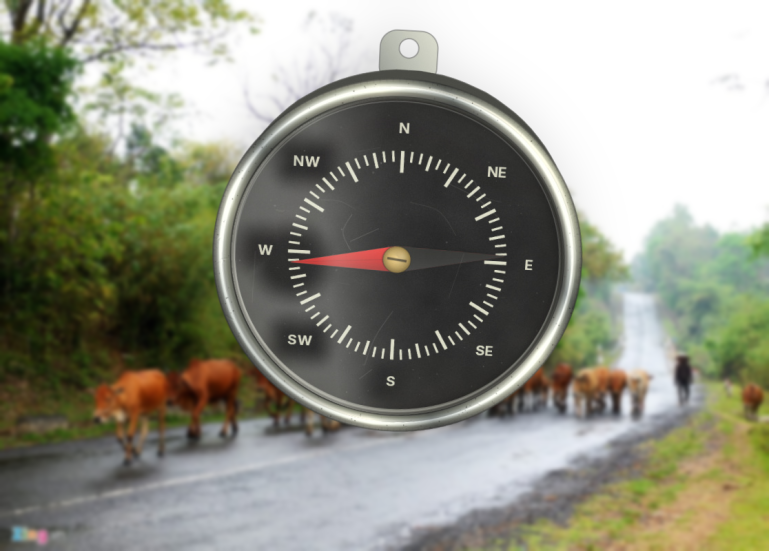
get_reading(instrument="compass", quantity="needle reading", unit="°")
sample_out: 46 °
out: 265 °
